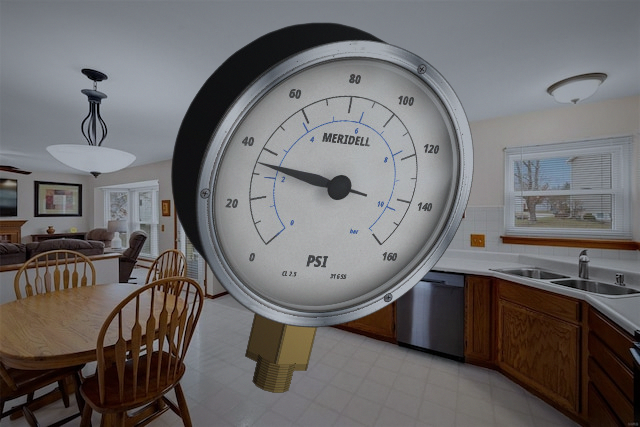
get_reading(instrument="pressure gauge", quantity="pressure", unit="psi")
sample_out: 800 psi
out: 35 psi
